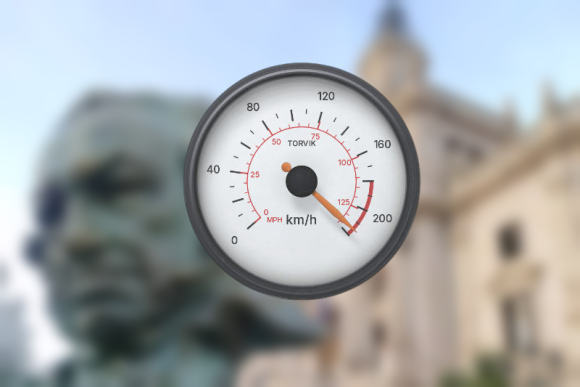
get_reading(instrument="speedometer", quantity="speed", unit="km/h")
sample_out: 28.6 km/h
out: 215 km/h
